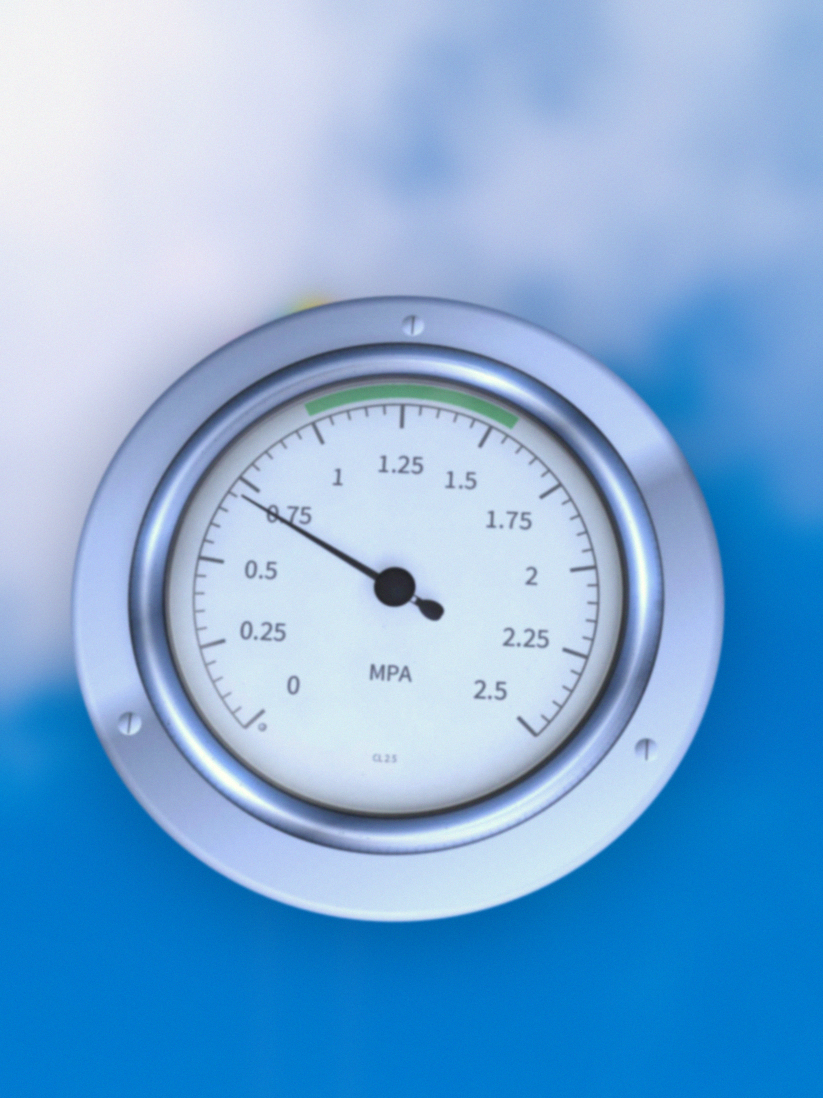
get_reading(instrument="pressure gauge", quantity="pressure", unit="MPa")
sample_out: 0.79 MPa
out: 0.7 MPa
